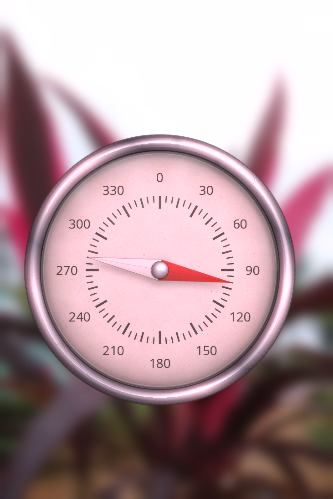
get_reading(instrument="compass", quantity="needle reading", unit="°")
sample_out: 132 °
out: 100 °
